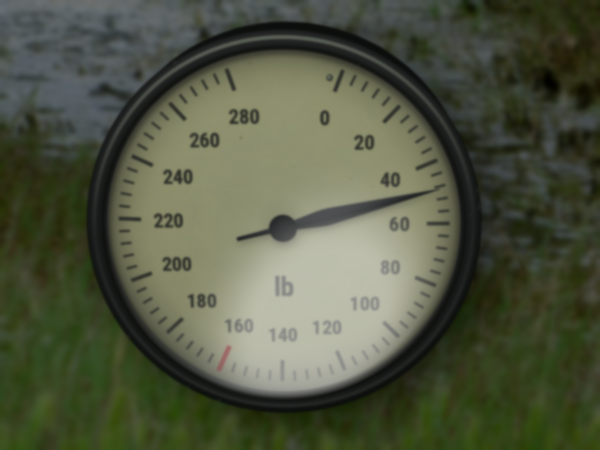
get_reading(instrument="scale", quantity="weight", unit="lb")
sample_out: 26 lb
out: 48 lb
